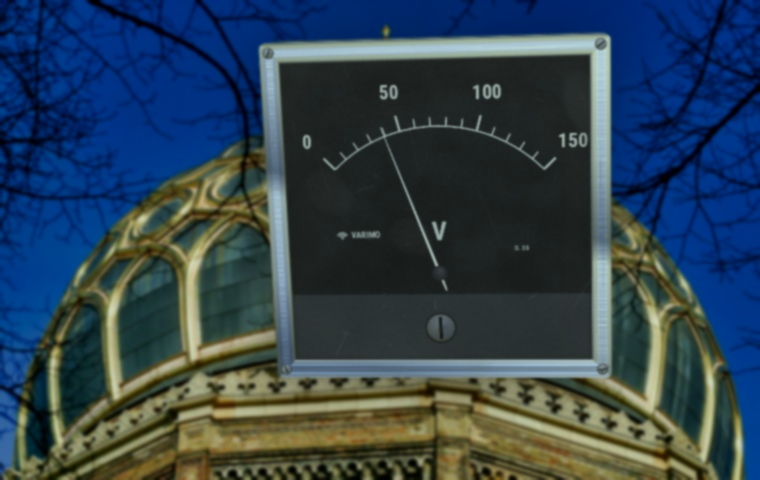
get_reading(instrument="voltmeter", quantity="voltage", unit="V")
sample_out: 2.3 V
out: 40 V
